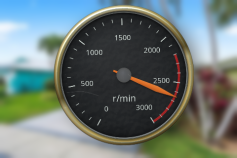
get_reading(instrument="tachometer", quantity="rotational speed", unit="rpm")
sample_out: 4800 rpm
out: 2650 rpm
